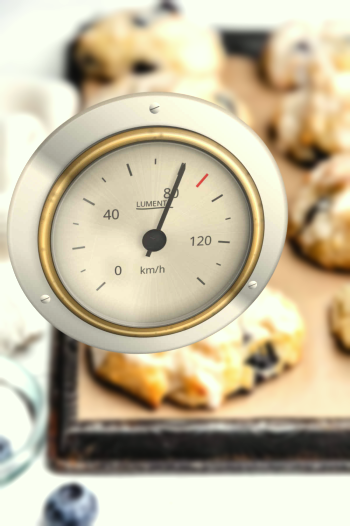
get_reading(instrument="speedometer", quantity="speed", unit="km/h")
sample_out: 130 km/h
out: 80 km/h
